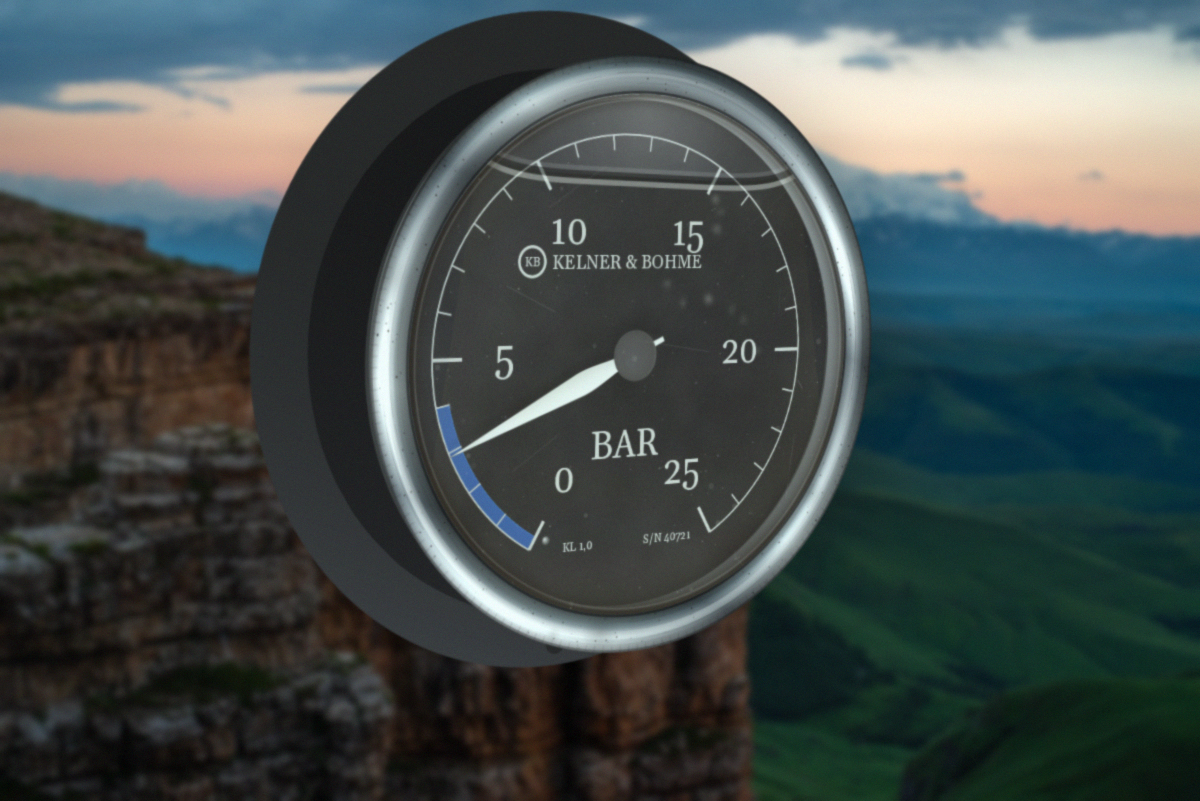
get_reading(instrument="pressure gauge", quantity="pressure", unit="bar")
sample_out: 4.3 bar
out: 3 bar
